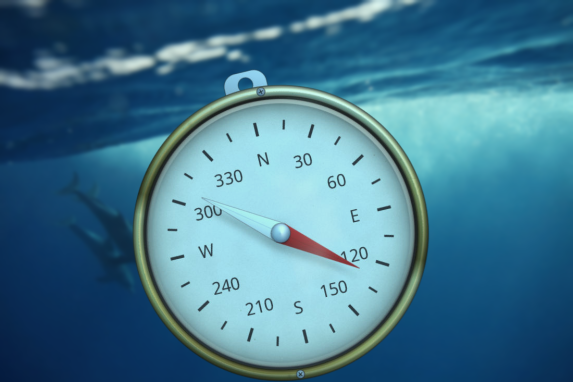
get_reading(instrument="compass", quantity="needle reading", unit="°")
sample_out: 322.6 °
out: 127.5 °
